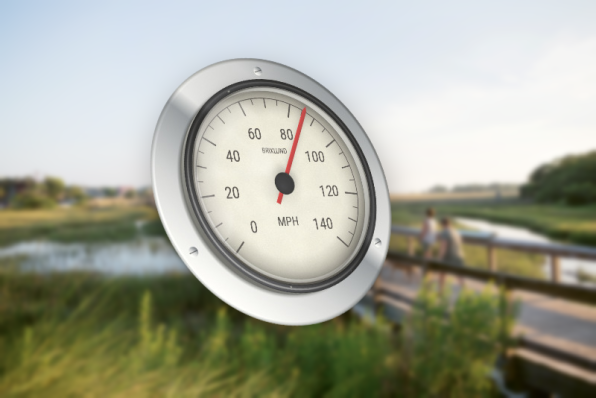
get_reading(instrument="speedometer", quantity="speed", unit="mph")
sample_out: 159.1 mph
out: 85 mph
